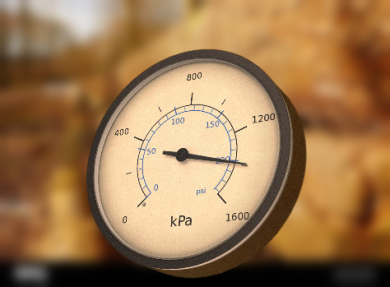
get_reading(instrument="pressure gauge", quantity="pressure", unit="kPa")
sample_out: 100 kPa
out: 1400 kPa
